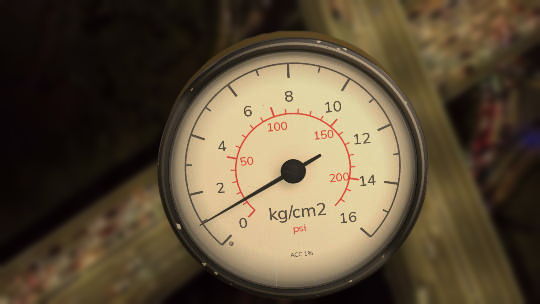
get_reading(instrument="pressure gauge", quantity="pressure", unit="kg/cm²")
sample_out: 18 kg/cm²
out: 1 kg/cm²
